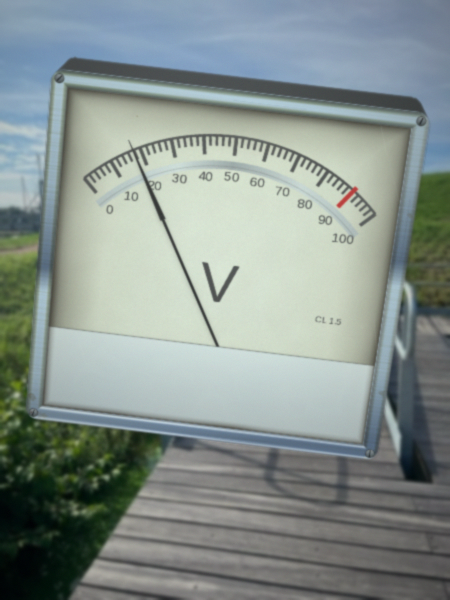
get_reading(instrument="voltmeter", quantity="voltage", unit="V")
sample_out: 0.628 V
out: 18 V
